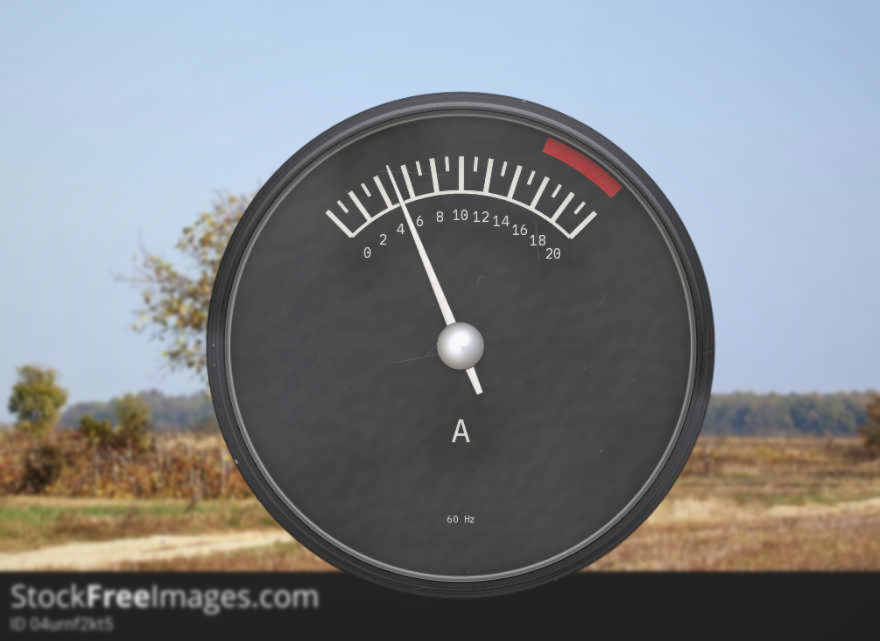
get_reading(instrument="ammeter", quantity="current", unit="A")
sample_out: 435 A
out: 5 A
